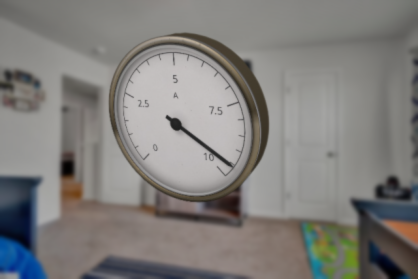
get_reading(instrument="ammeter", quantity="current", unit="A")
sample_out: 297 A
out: 9.5 A
